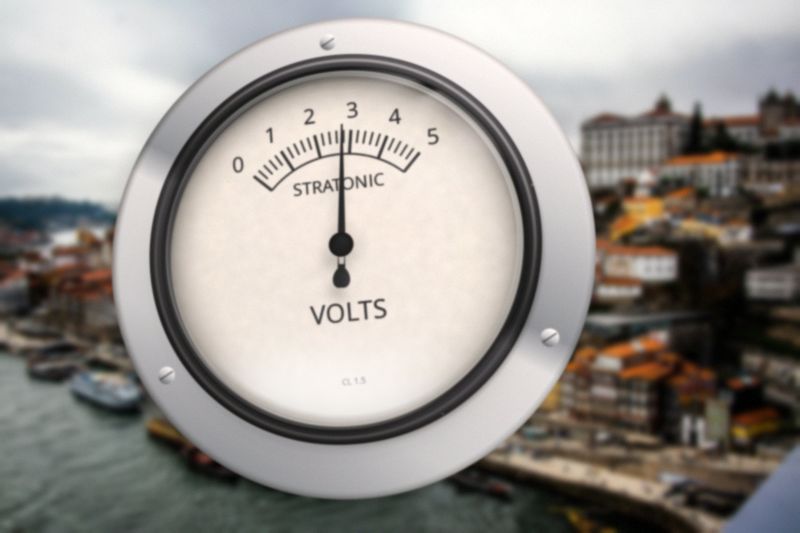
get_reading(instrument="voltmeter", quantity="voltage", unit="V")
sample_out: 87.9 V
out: 2.8 V
